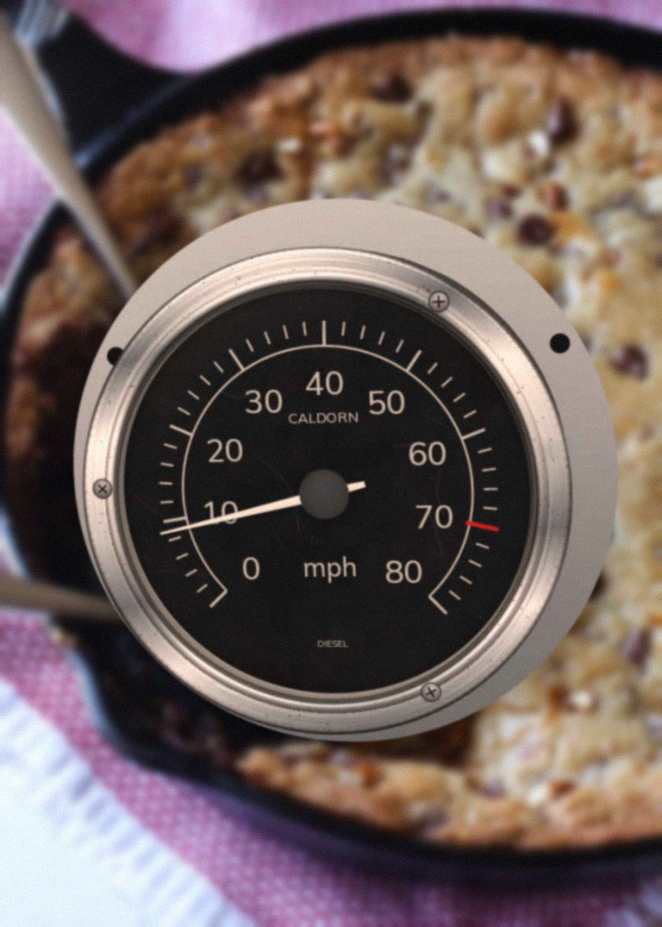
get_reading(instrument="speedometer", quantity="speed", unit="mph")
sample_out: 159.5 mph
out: 9 mph
